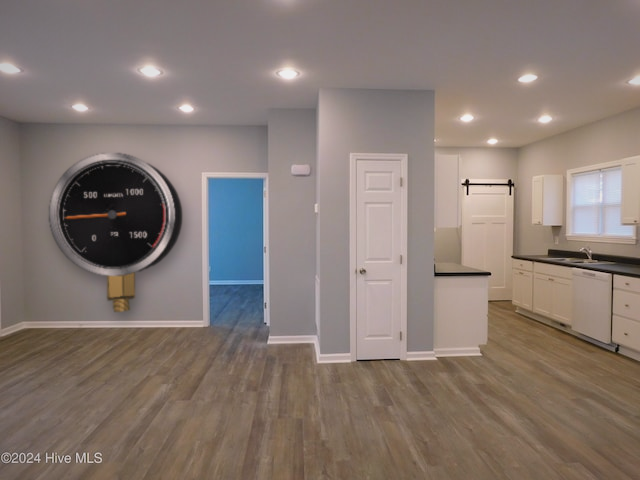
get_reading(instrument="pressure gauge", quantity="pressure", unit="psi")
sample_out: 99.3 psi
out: 250 psi
